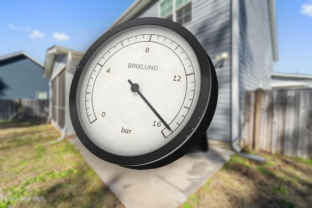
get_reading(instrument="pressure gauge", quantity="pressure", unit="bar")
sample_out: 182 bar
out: 15.5 bar
